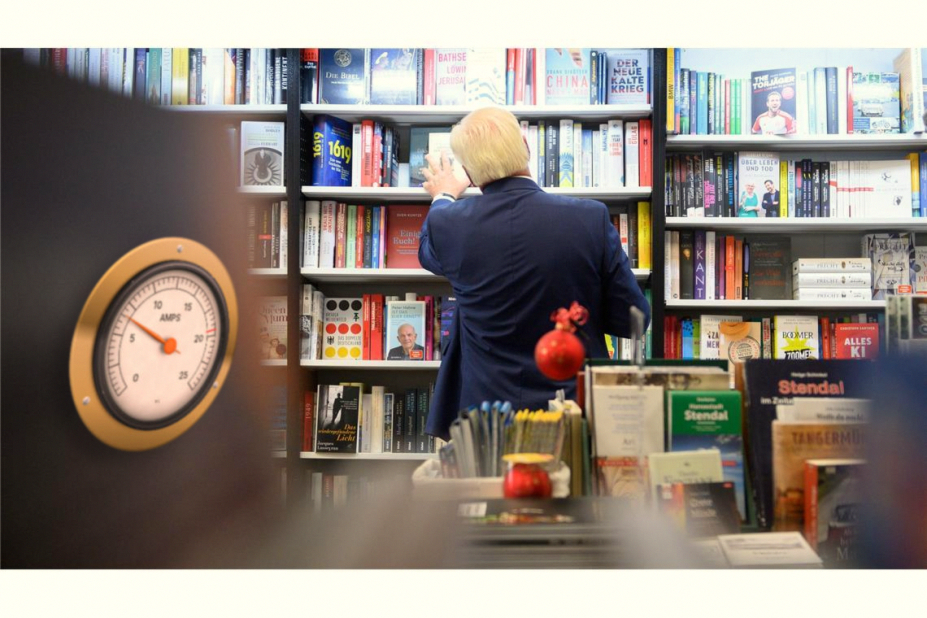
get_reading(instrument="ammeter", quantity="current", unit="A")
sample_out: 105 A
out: 6.5 A
